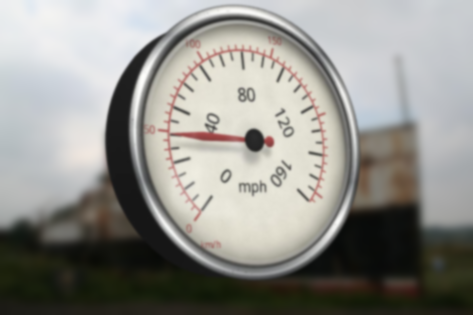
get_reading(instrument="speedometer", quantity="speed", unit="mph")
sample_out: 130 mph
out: 30 mph
